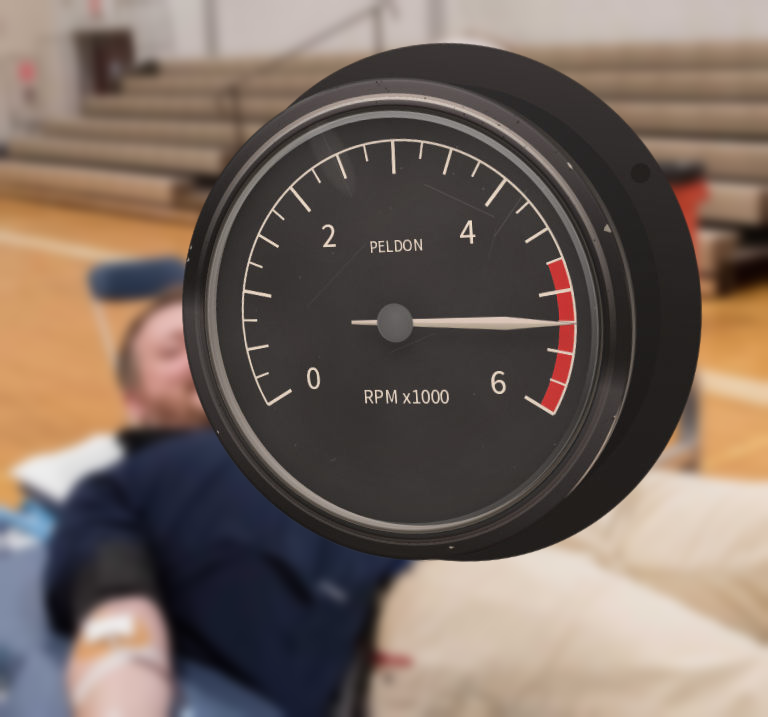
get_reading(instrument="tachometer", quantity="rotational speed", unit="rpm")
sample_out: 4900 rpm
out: 5250 rpm
